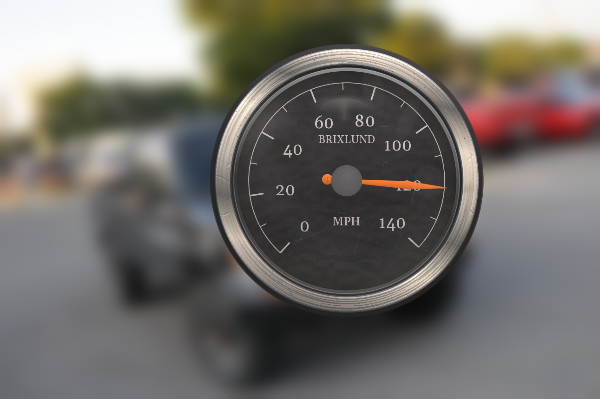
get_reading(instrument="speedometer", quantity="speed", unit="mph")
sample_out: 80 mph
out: 120 mph
